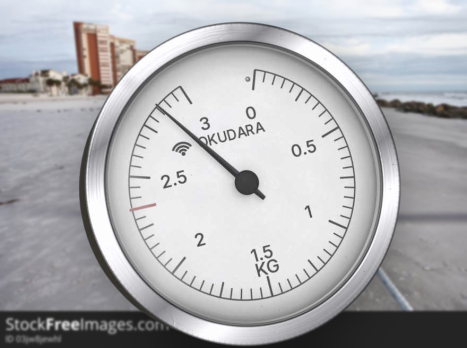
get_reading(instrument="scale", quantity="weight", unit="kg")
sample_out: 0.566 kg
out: 2.85 kg
